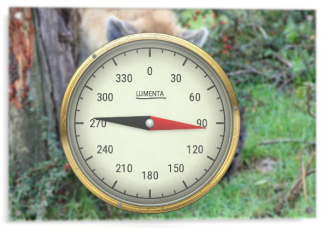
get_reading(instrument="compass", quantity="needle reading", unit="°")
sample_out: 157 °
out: 95 °
